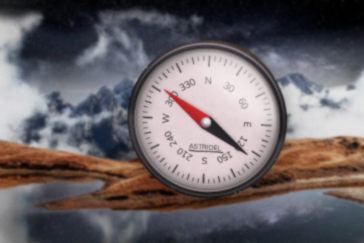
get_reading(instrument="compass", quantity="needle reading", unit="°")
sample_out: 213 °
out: 305 °
